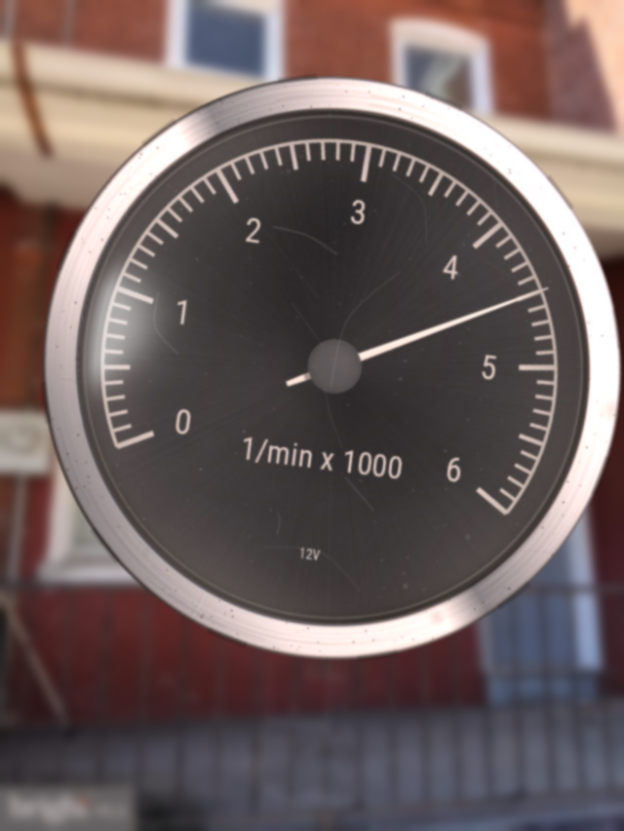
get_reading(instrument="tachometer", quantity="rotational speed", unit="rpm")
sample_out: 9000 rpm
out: 4500 rpm
